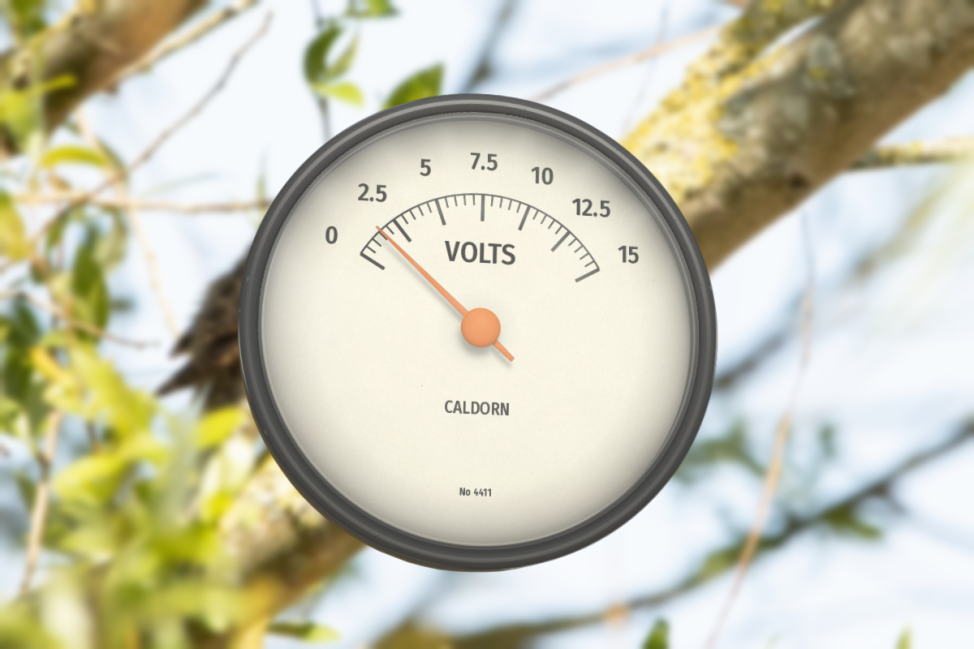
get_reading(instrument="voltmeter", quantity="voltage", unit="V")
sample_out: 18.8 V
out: 1.5 V
